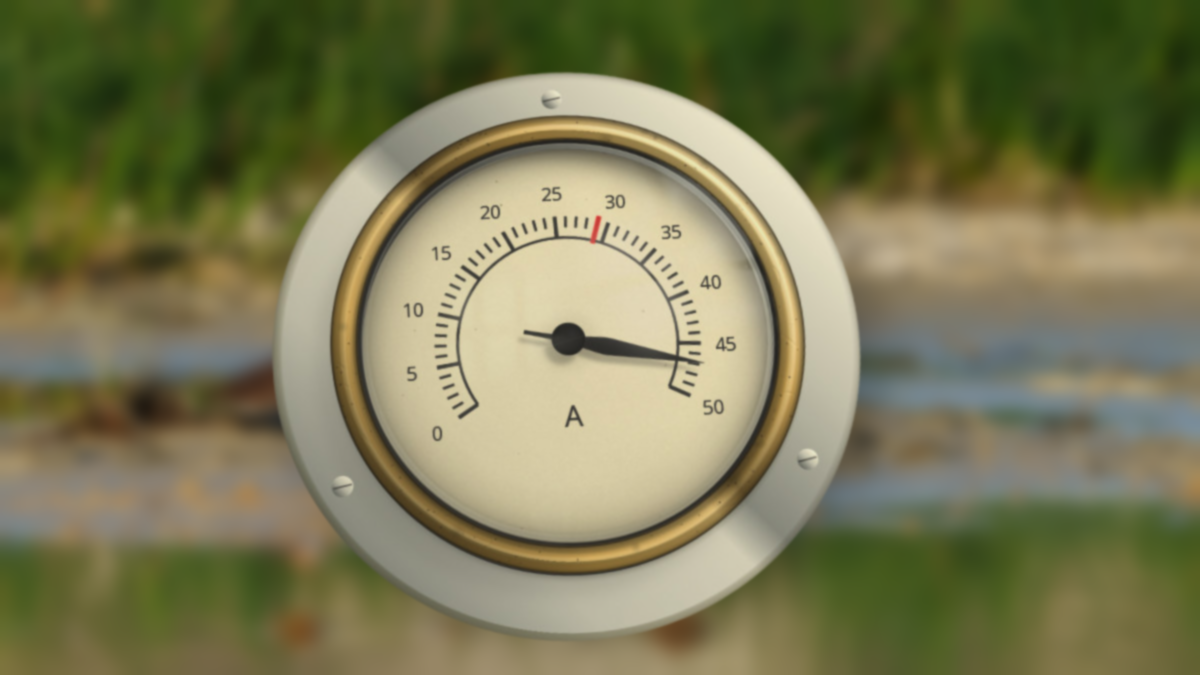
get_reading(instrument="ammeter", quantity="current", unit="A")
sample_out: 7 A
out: 47 A
